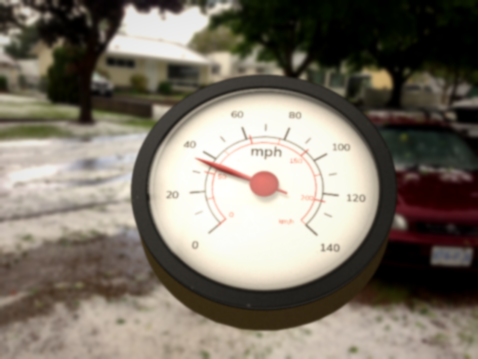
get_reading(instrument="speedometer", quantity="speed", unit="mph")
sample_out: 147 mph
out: 35 mph
